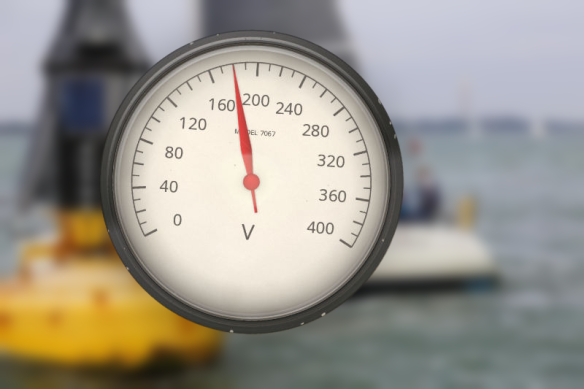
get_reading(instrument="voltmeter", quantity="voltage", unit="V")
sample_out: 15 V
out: 180 V
